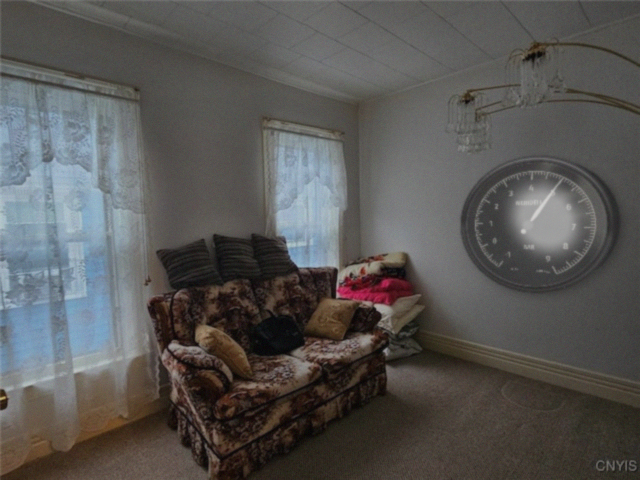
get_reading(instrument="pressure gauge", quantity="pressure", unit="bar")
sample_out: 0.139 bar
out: 5 bar
